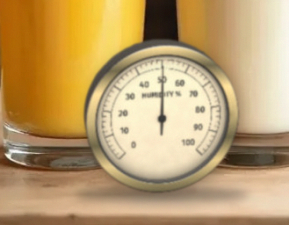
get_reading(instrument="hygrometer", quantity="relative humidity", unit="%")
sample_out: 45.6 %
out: 50 %
